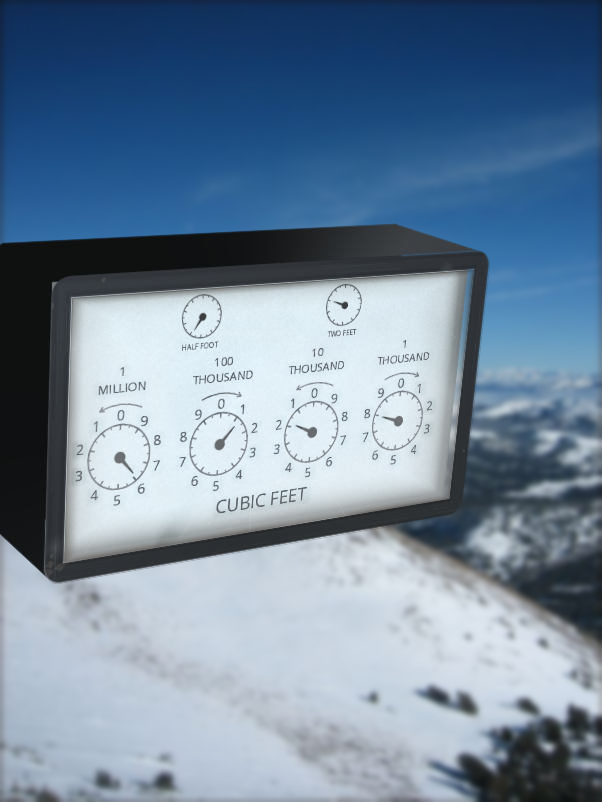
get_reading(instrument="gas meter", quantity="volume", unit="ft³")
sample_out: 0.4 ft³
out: 611800 ft³
